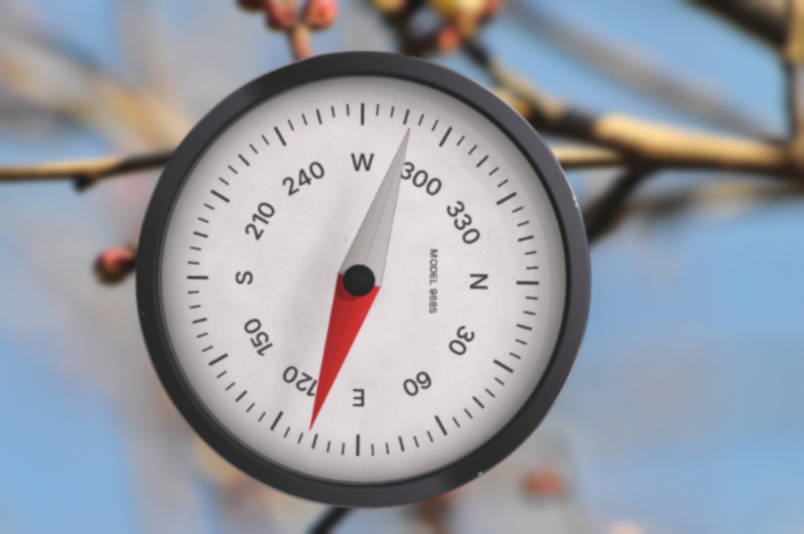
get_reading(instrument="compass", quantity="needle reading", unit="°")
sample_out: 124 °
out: 107.5 °
